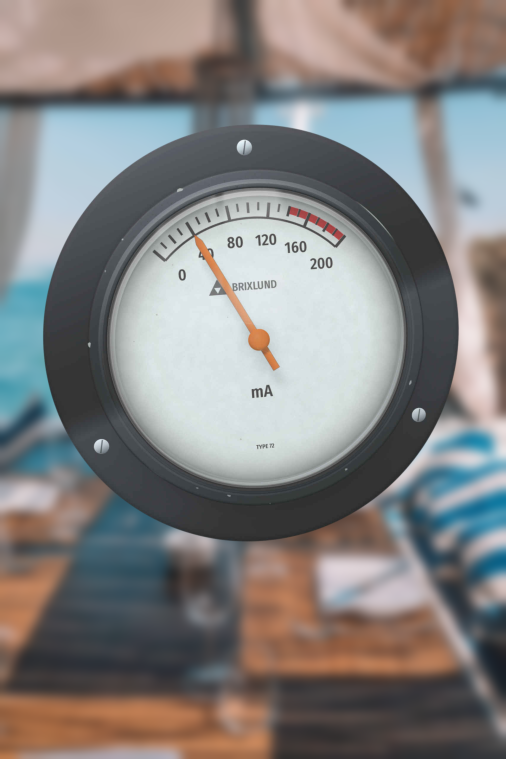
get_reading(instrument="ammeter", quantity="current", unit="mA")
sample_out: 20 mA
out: 40 mA
